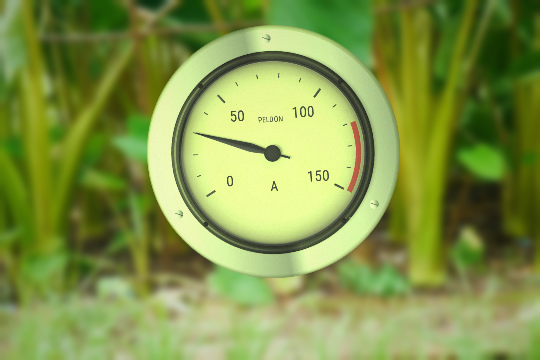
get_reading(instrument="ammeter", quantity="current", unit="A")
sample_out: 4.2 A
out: 30 A
